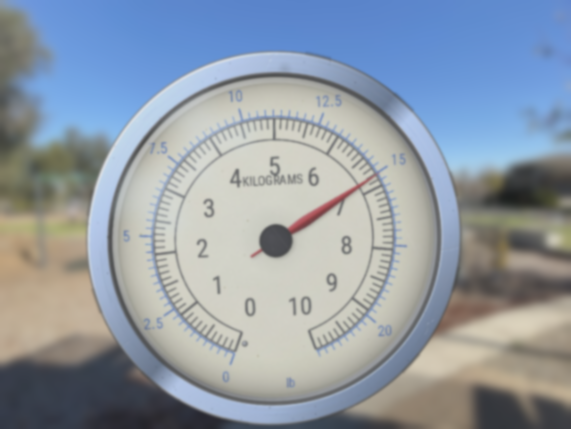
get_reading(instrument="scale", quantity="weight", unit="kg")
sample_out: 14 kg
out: 6.8 kg
